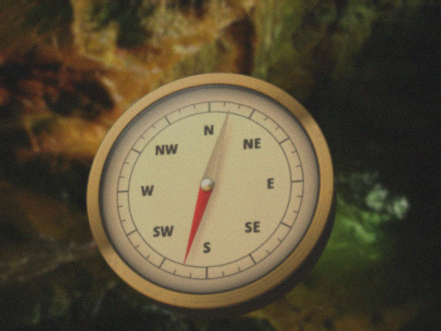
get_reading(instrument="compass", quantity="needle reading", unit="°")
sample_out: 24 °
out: 195 °
